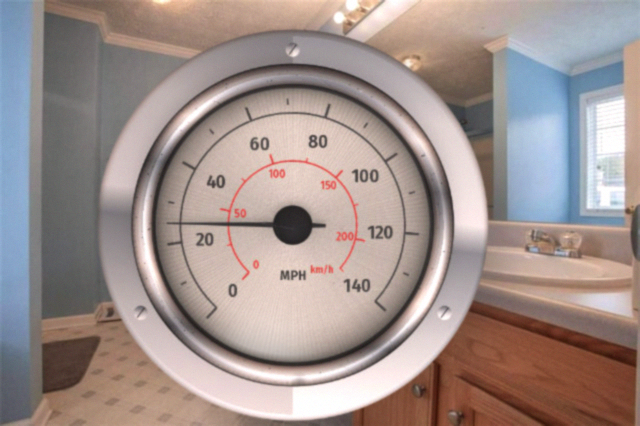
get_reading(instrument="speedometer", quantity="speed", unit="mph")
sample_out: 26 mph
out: 25 mph
